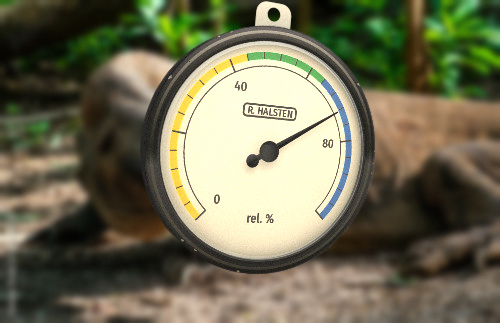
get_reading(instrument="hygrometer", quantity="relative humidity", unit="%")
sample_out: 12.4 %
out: 72 %
